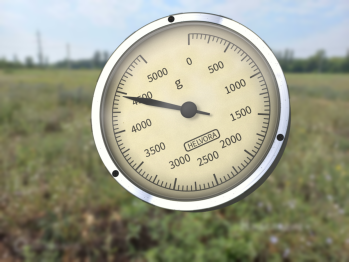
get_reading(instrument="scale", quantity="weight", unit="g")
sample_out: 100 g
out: 4450 g
